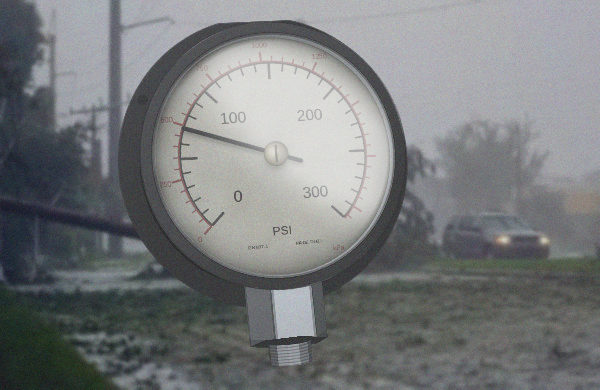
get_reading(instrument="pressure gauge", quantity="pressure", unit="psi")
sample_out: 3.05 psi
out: 70 psi
